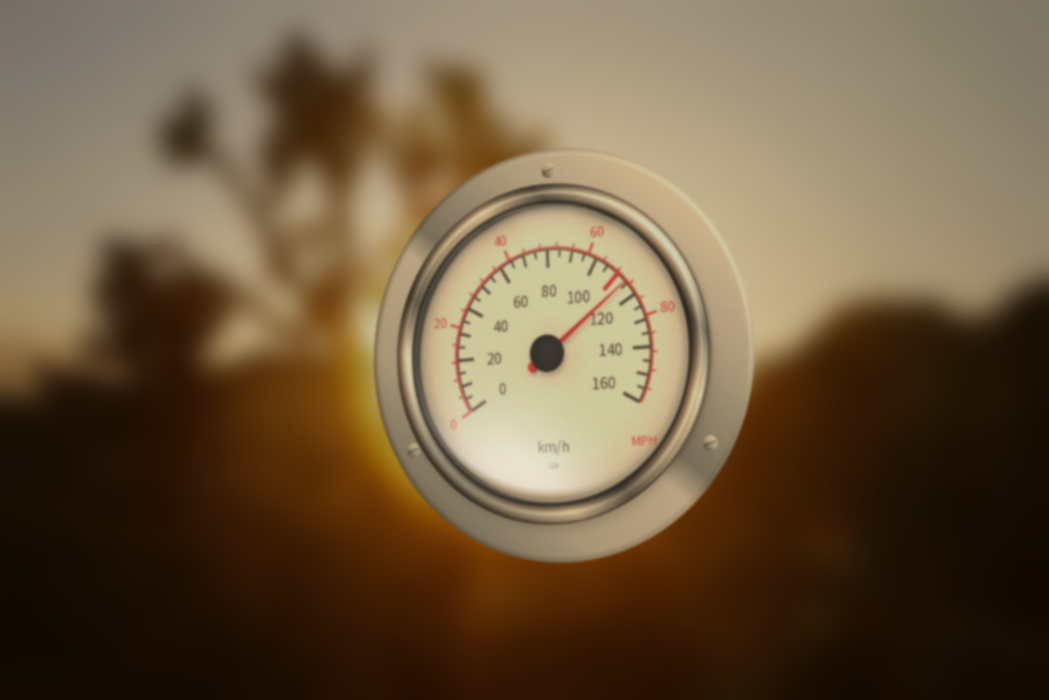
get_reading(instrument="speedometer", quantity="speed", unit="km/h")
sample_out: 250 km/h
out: 115 km/h
